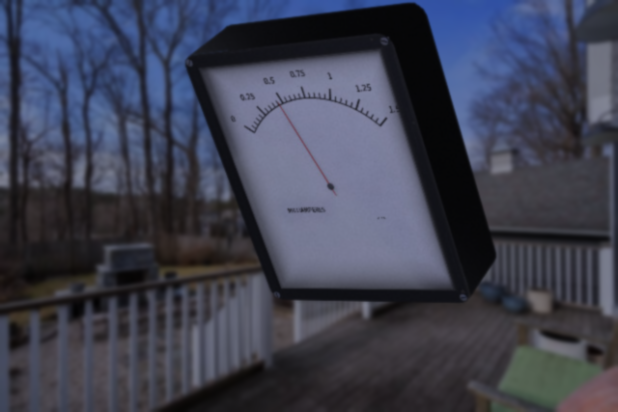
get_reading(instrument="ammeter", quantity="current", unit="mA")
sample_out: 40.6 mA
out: 0.5 mA
